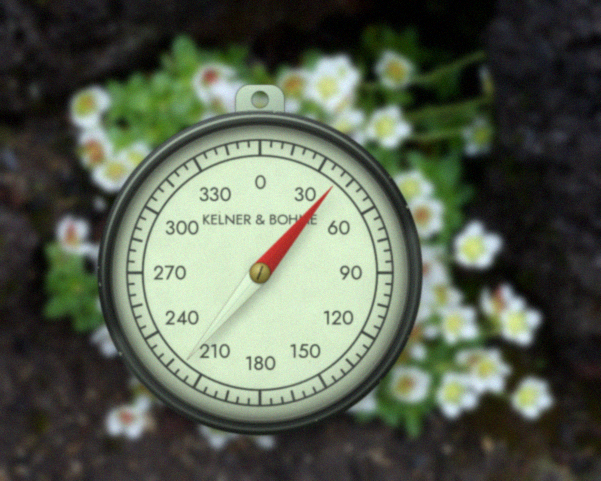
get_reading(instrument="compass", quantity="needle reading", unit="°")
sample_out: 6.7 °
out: 40 °
